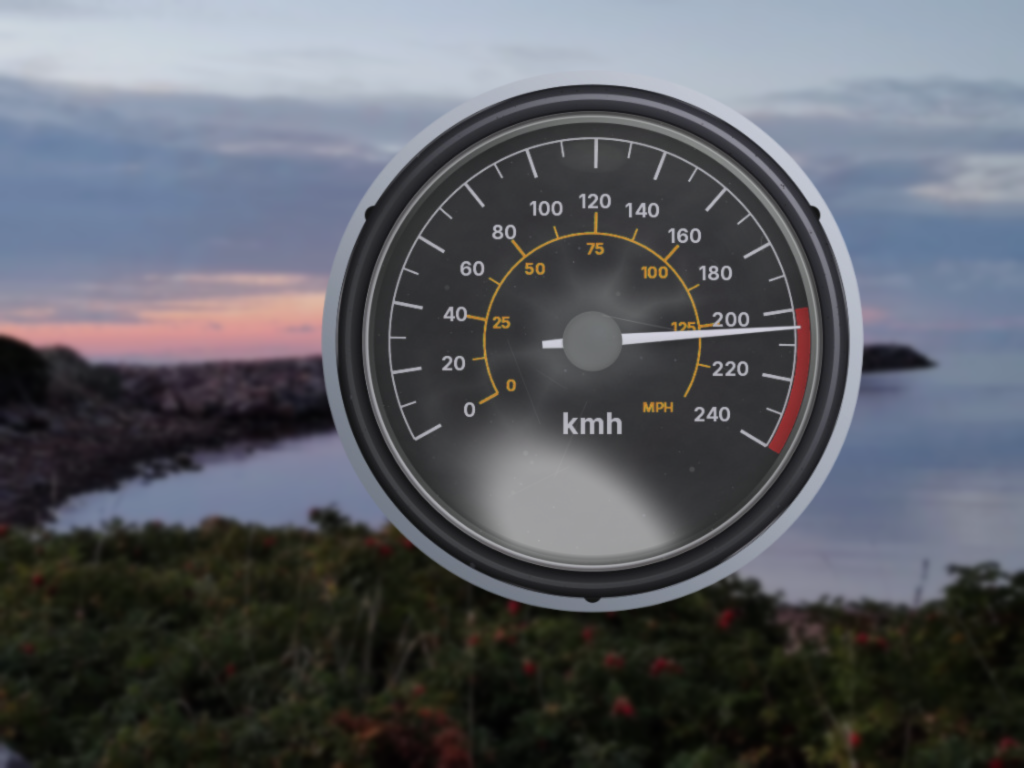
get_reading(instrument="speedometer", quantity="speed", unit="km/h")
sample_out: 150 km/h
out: 205 km/h
